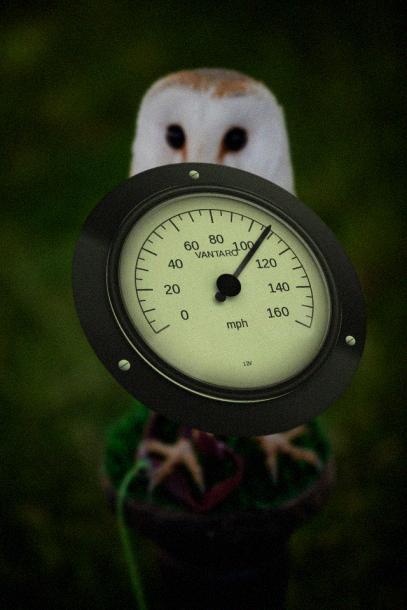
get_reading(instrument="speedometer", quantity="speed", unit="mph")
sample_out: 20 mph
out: 107.5 mph
